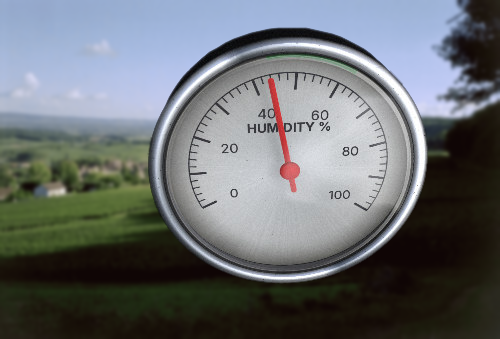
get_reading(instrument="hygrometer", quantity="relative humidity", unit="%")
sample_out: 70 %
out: 44 %
